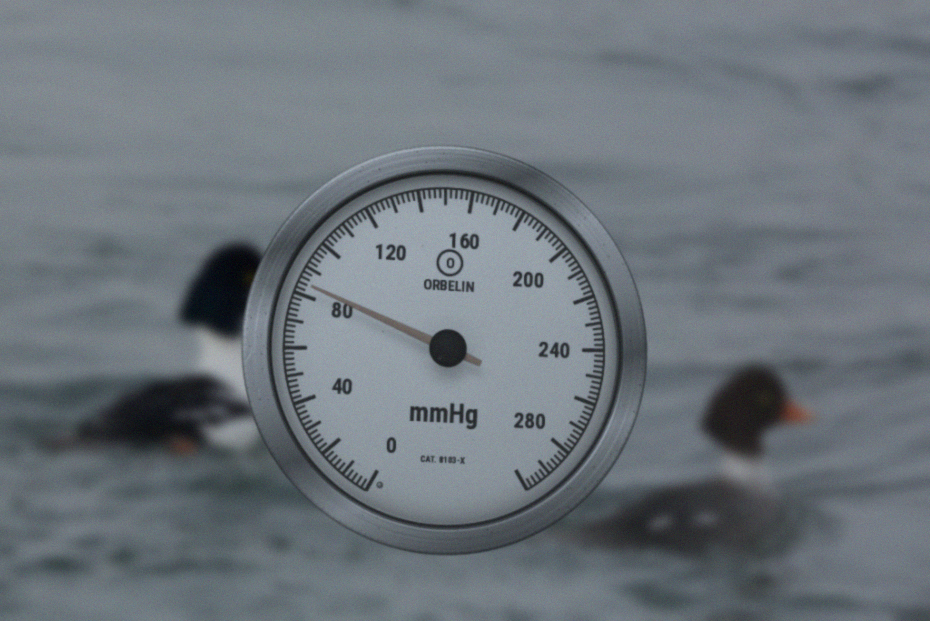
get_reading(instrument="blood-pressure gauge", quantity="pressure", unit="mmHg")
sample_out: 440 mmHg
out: 84 mmHg
